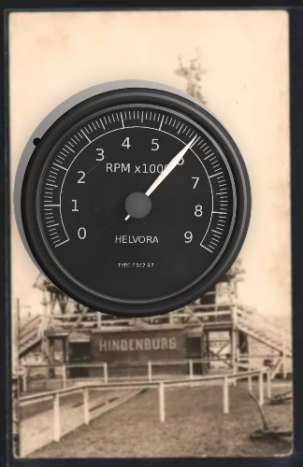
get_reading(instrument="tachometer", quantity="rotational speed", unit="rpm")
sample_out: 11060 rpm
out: 5900 rpm
